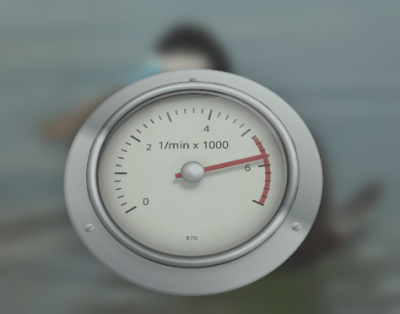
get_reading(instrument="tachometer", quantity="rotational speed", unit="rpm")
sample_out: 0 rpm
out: 5800 rpm
